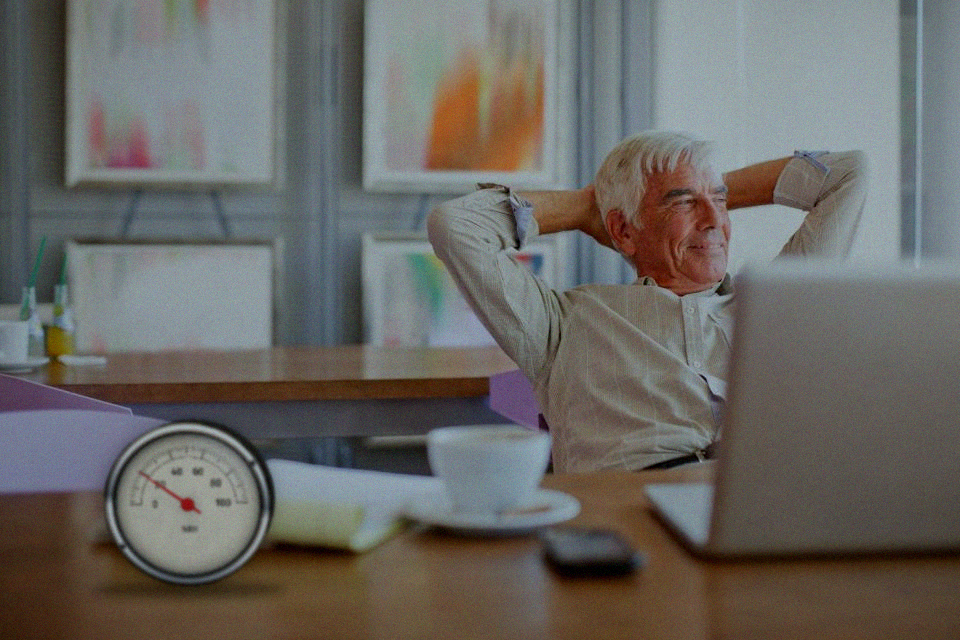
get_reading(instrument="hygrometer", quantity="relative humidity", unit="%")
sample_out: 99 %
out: 20 %
